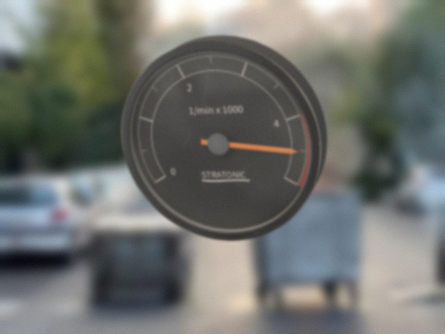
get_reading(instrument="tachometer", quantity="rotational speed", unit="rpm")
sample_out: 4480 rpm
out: 4500 rpm
